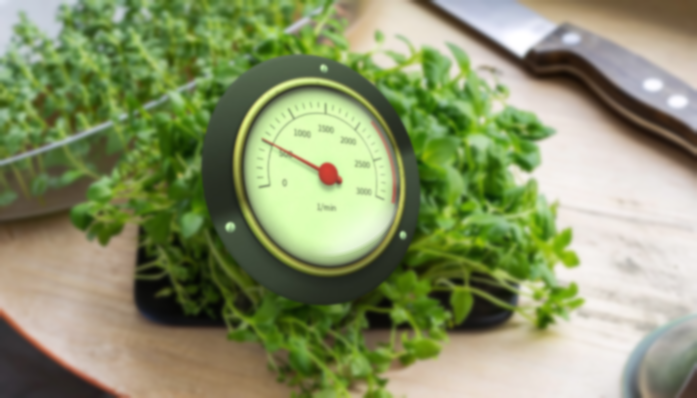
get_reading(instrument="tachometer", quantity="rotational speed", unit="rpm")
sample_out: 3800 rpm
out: 500 rpm
